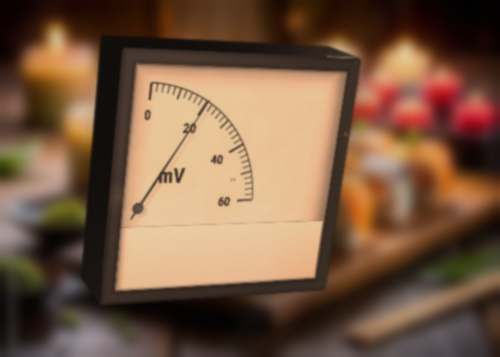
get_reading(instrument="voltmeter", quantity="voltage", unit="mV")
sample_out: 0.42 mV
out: 20 mV
